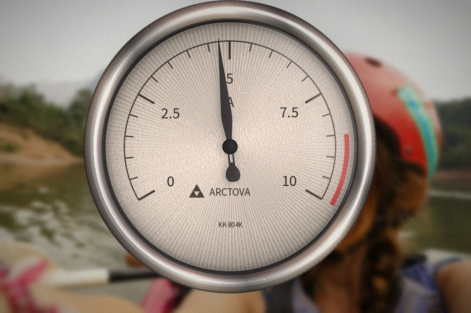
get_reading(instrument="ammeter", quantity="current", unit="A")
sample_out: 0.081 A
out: 4.75 A
